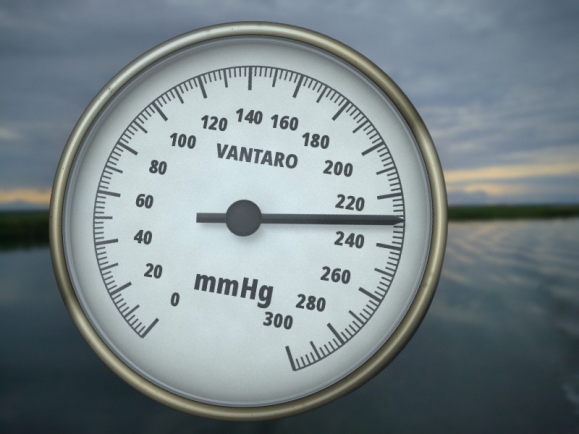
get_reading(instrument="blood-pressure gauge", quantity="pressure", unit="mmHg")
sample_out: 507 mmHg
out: 230 mmHg
